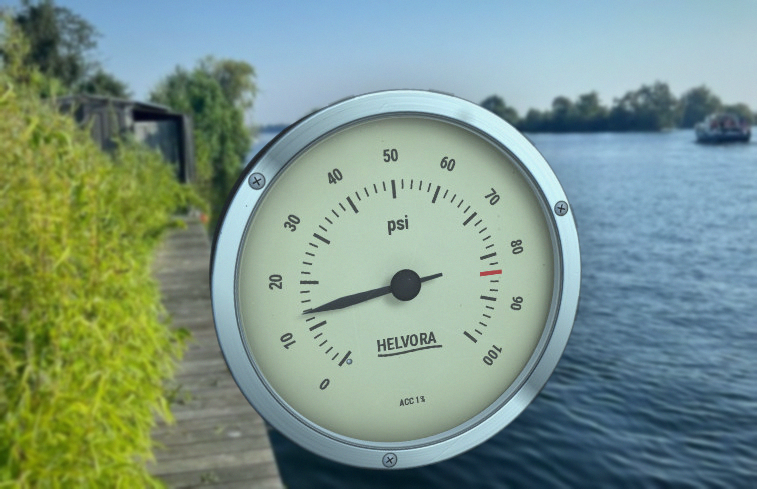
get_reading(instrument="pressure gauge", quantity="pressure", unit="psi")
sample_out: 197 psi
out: 14 psi
